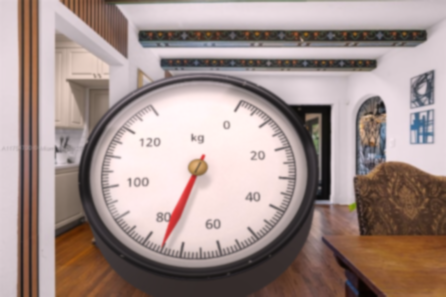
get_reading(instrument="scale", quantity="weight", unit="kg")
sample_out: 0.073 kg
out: 75 kg
